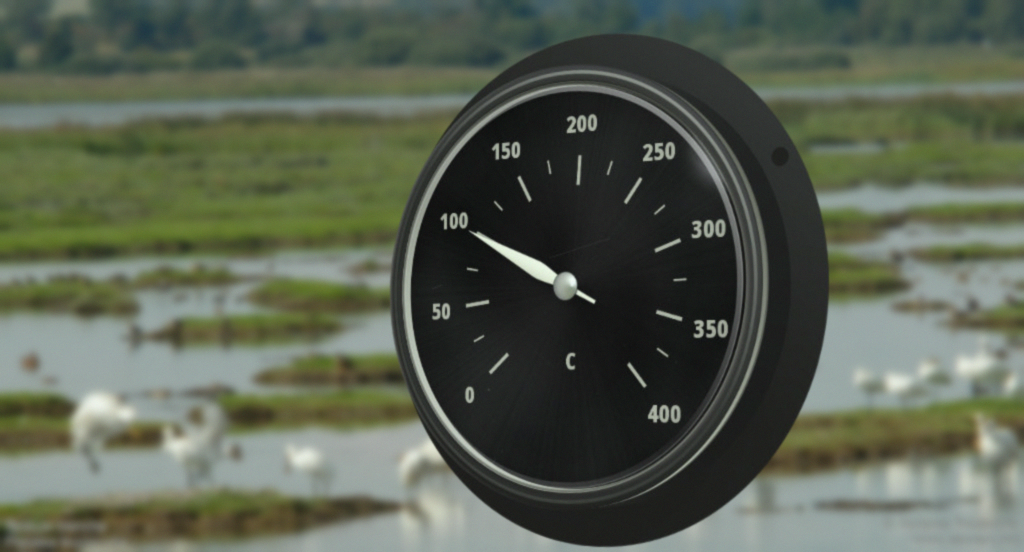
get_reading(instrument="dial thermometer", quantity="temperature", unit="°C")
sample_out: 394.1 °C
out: 100 °C
